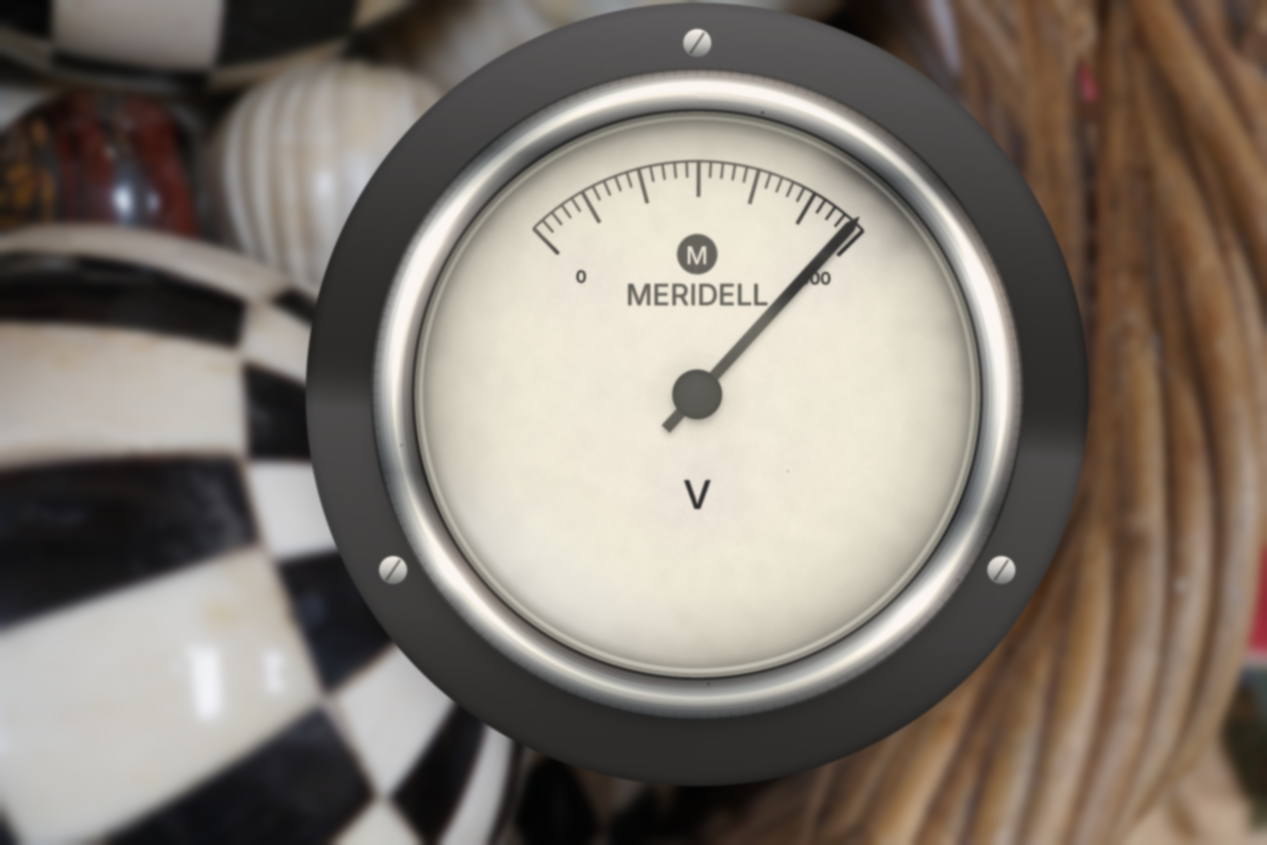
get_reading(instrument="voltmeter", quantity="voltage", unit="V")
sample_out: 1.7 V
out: 580 V
